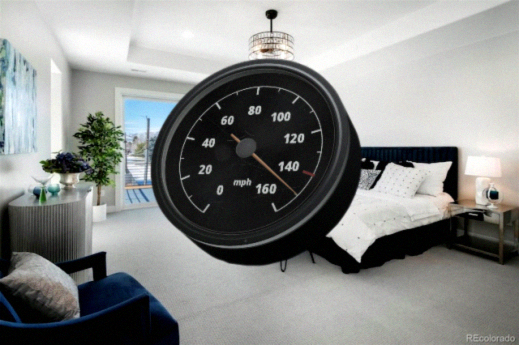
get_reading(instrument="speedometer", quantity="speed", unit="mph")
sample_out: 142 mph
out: 150 mph
